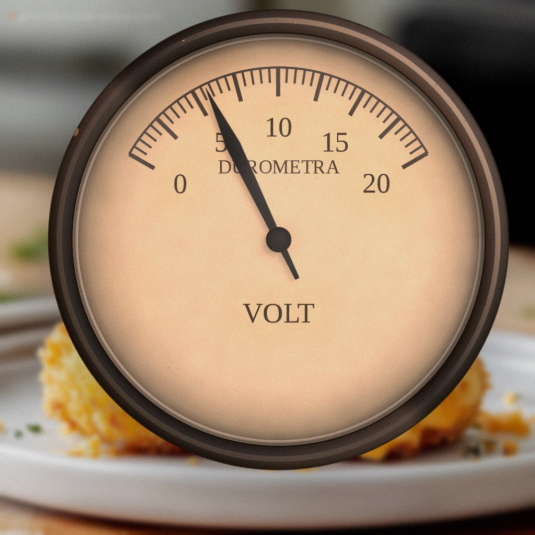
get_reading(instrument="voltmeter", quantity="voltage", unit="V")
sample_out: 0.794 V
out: 5.75 V
